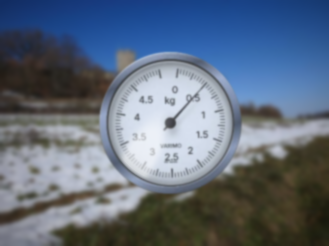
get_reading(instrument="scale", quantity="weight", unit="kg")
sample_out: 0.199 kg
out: 0.5 kg
